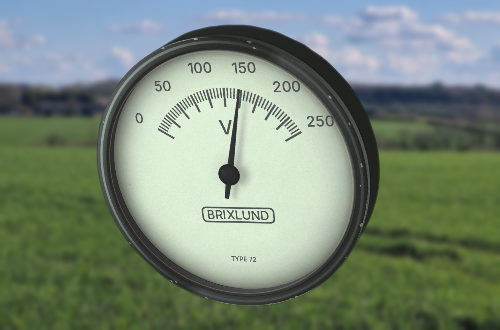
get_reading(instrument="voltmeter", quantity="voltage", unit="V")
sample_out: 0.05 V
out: 150 V
